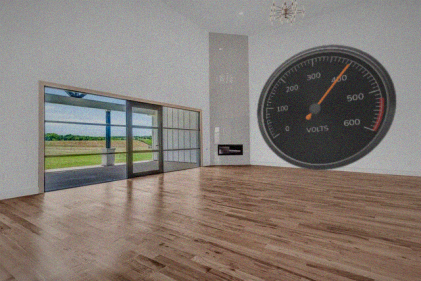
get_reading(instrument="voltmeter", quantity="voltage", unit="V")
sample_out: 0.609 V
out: 400 V
